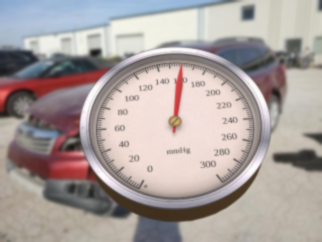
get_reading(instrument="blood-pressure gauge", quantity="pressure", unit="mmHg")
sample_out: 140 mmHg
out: 160 mmHg
